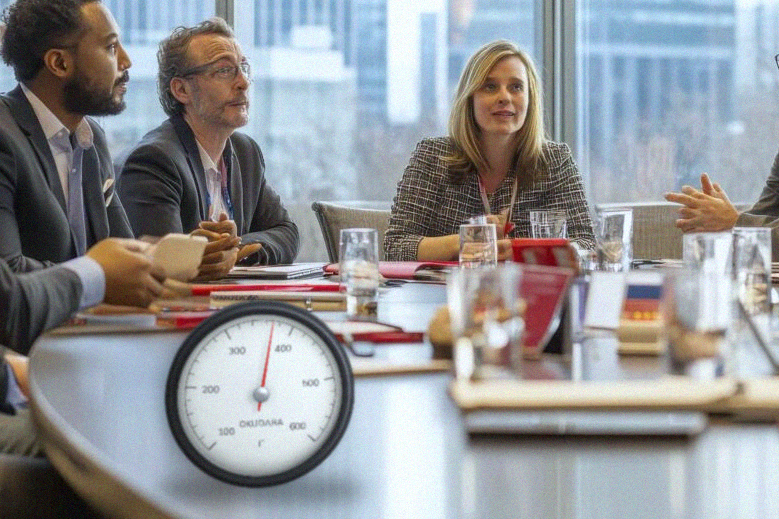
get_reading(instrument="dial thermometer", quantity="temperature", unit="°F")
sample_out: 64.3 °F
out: 370 °F
